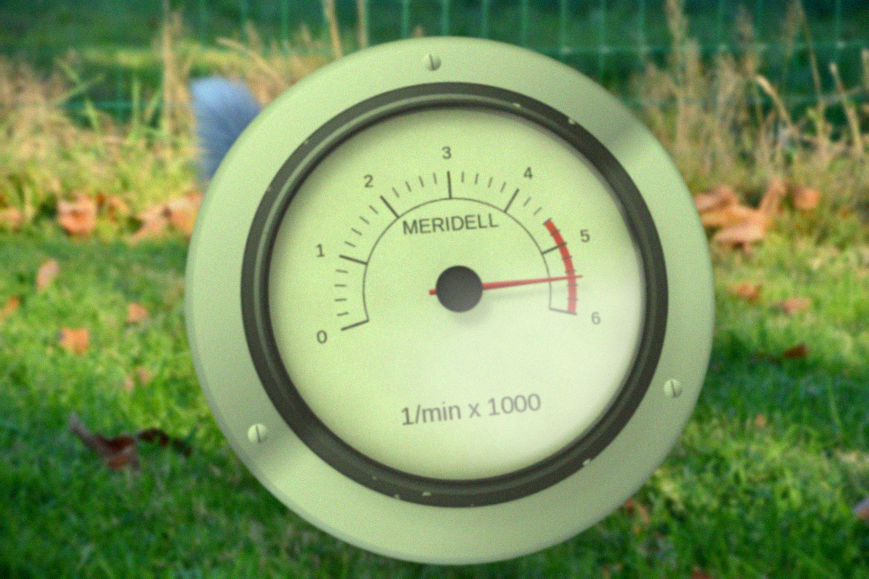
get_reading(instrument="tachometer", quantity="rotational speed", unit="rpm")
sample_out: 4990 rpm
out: 5500 rpm
